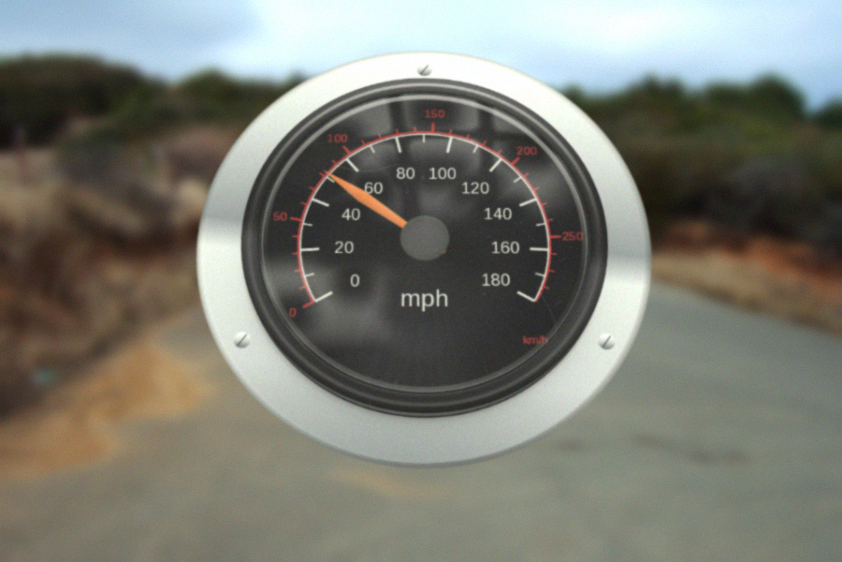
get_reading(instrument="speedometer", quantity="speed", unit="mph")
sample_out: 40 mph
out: 50 mph
